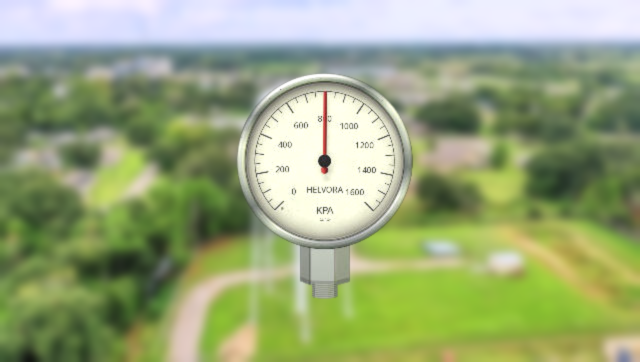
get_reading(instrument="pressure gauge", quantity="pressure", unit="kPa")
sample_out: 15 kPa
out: 800 kPa
